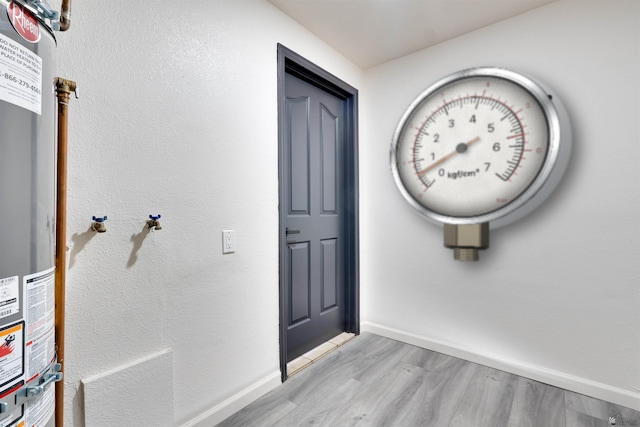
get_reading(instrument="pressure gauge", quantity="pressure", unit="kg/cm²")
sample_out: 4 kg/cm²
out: 0.5 kg/cm²
